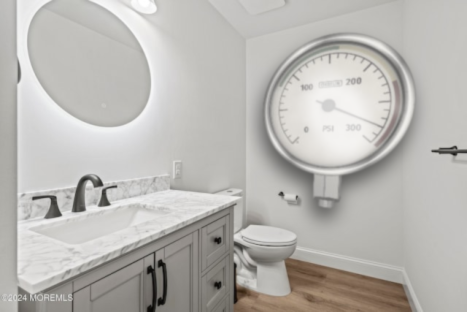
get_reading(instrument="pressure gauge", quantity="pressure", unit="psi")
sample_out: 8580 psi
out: 280 psi
